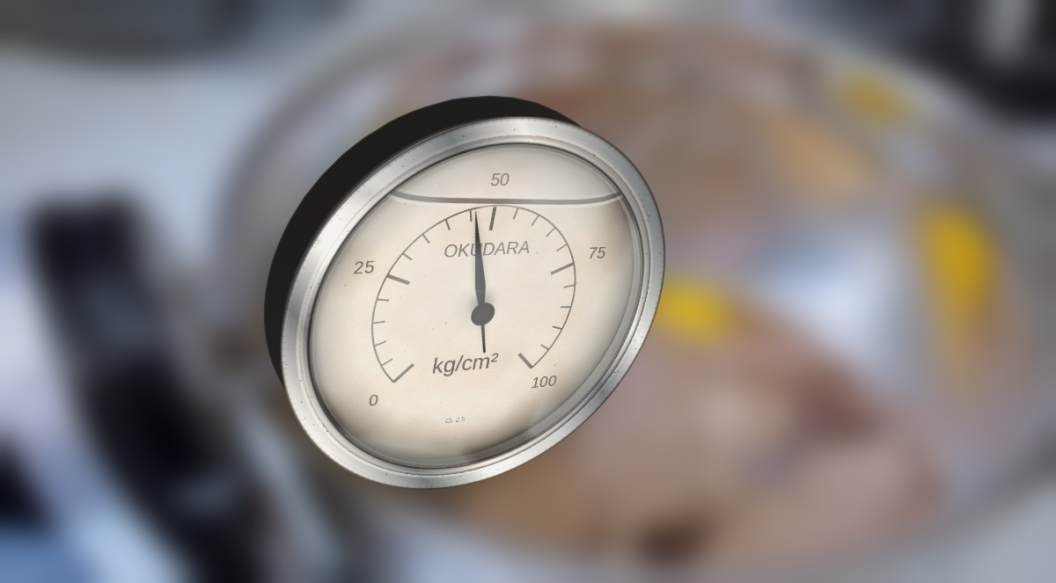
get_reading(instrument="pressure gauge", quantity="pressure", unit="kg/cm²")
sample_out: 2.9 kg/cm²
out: 45 kg/cm²
